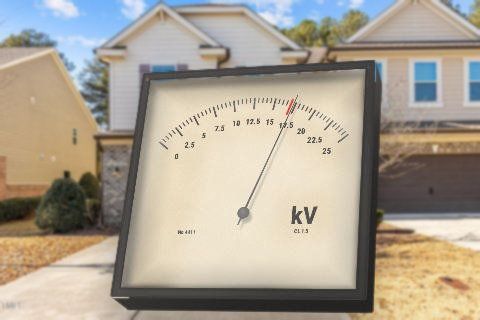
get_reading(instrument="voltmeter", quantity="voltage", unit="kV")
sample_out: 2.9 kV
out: 17.5 kV
